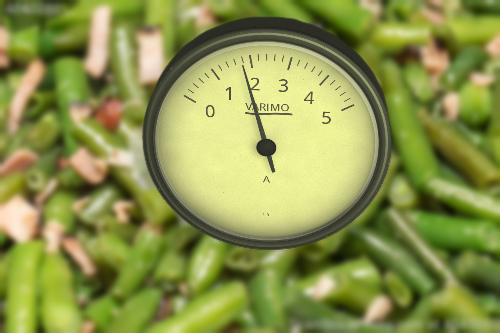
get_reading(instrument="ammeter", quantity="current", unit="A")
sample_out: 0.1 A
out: 1.8 A
